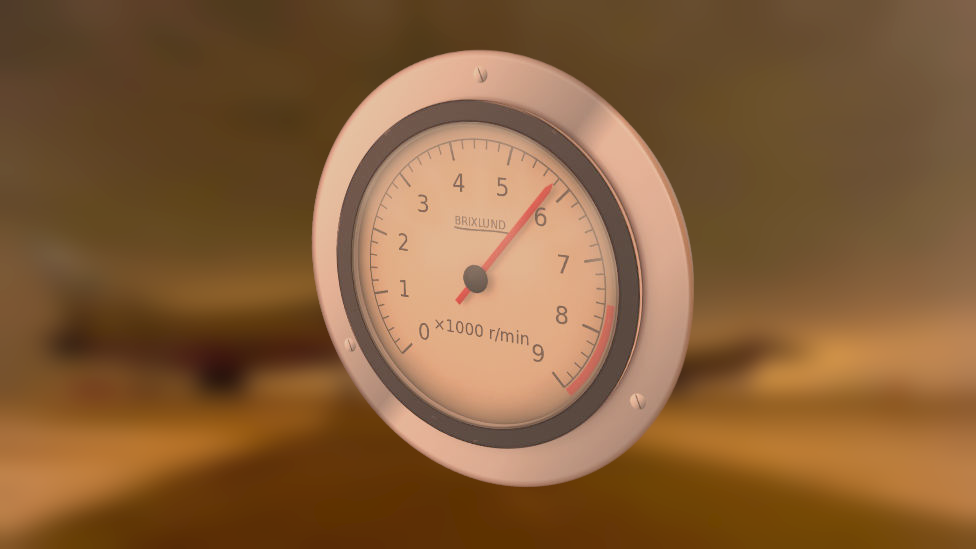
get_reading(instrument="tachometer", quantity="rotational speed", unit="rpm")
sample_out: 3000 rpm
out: 5800 rpm
